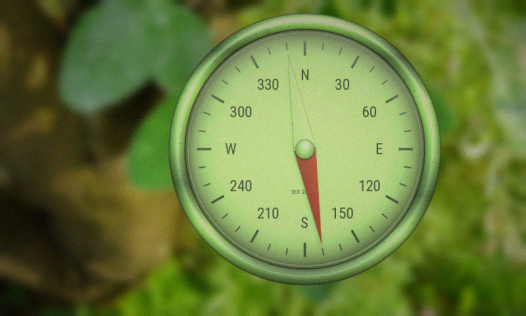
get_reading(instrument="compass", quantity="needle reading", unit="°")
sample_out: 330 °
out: 170 °
